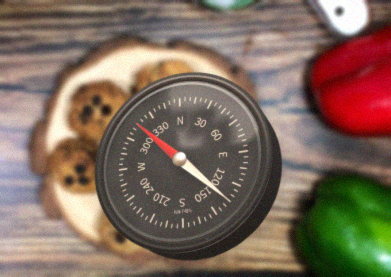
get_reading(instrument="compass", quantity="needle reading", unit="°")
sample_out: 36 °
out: 315 °
